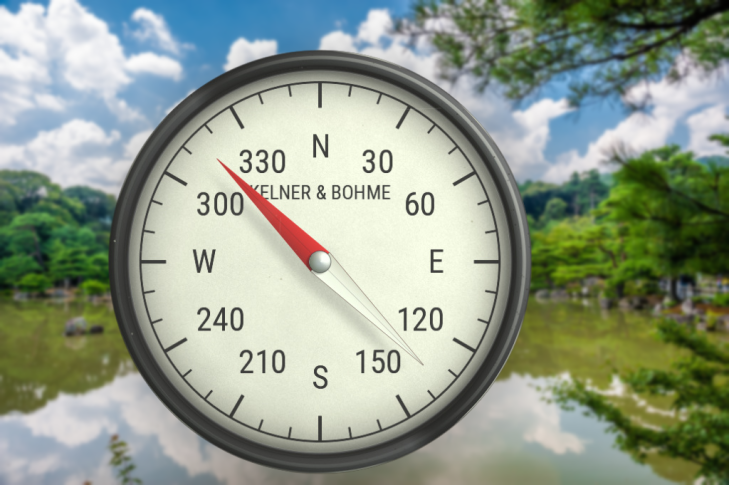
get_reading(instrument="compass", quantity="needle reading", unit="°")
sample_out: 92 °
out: 315 °
